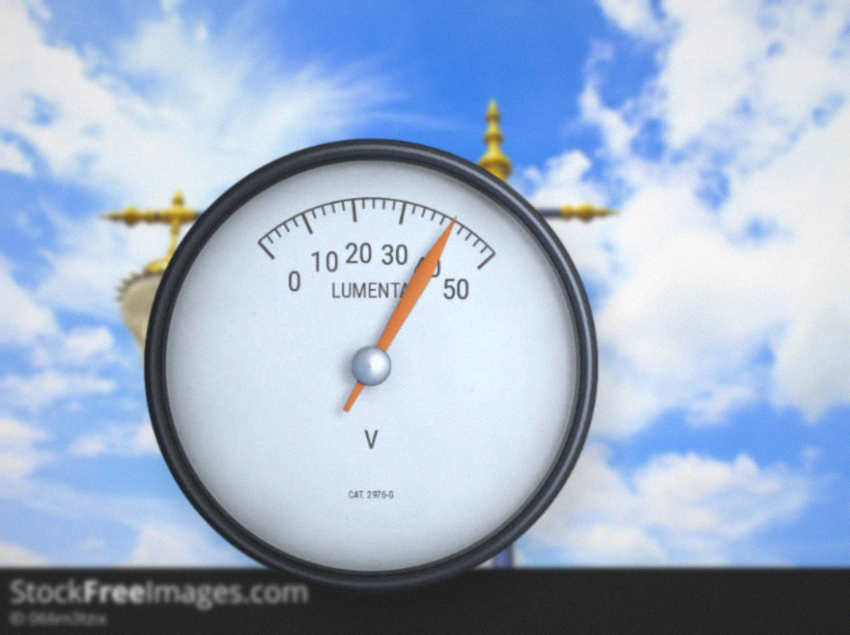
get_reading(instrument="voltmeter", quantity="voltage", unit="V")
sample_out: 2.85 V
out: 40 V
